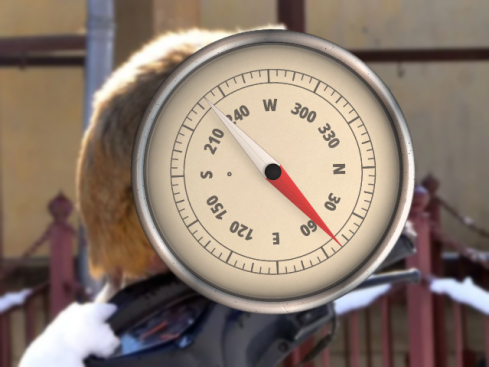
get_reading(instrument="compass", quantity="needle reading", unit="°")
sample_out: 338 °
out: 50 °
